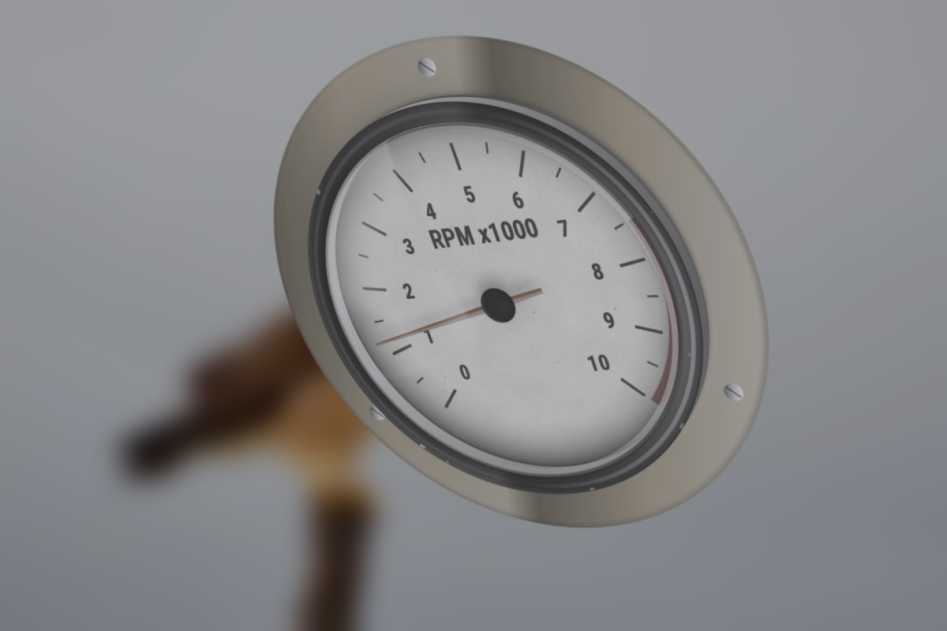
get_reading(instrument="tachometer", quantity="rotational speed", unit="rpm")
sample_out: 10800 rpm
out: 1250 rpm
